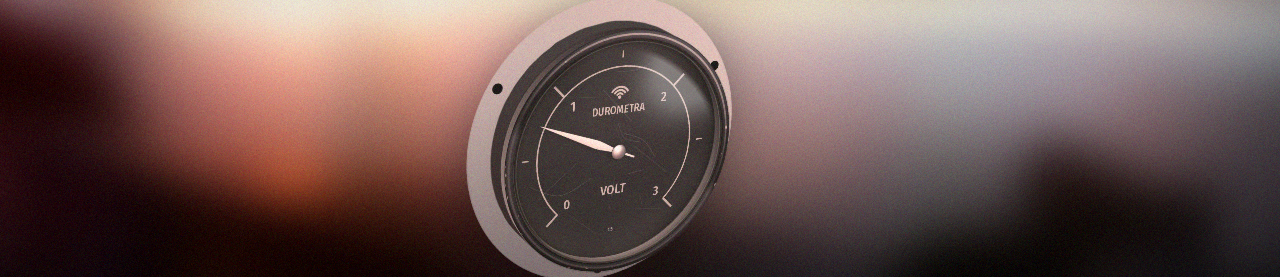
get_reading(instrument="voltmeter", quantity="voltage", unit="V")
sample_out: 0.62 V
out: 0.75 V
